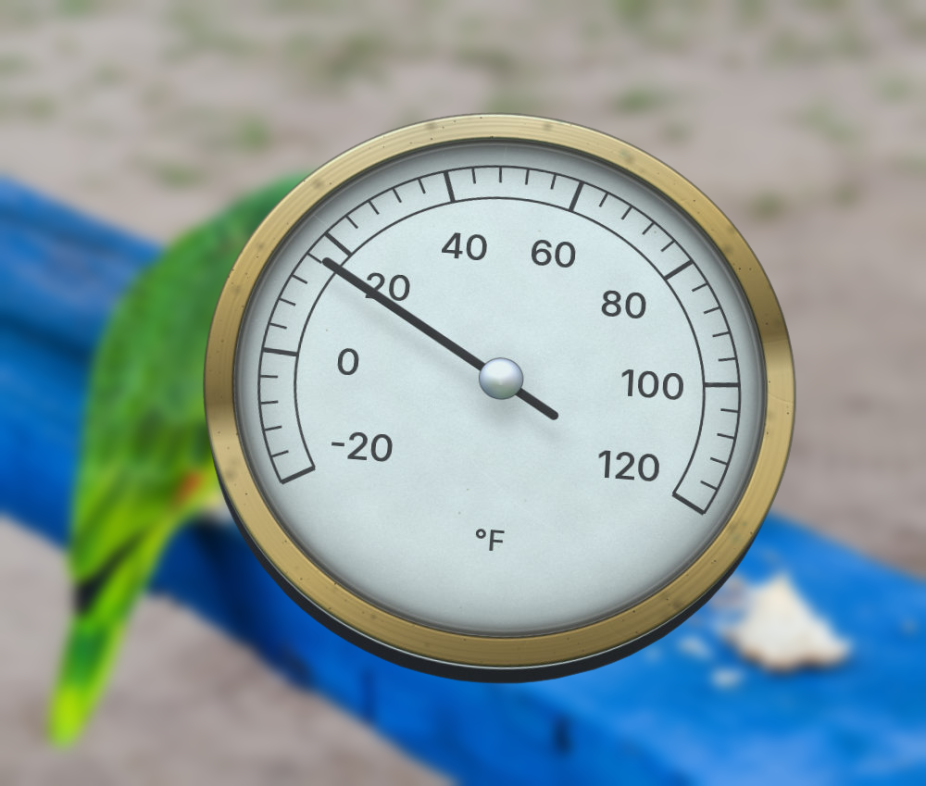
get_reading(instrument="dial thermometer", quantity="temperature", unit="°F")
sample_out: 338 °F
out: 16 °F
